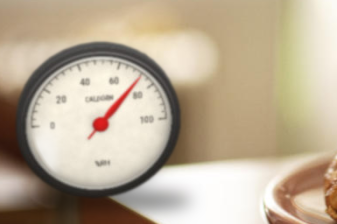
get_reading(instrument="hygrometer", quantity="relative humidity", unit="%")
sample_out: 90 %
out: 72 %
